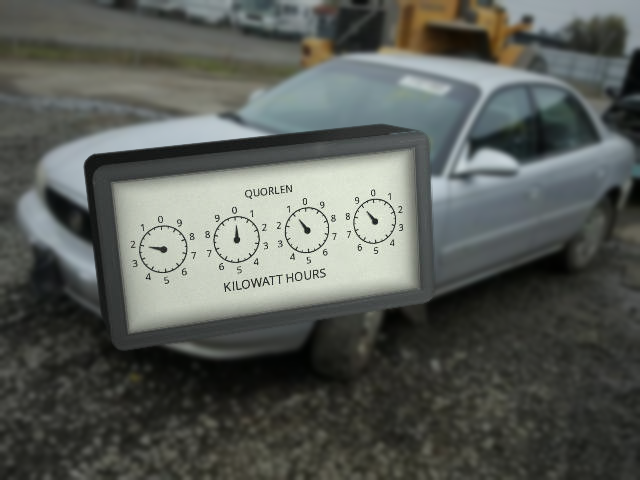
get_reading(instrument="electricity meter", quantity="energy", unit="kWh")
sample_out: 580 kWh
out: 2009 kWh
